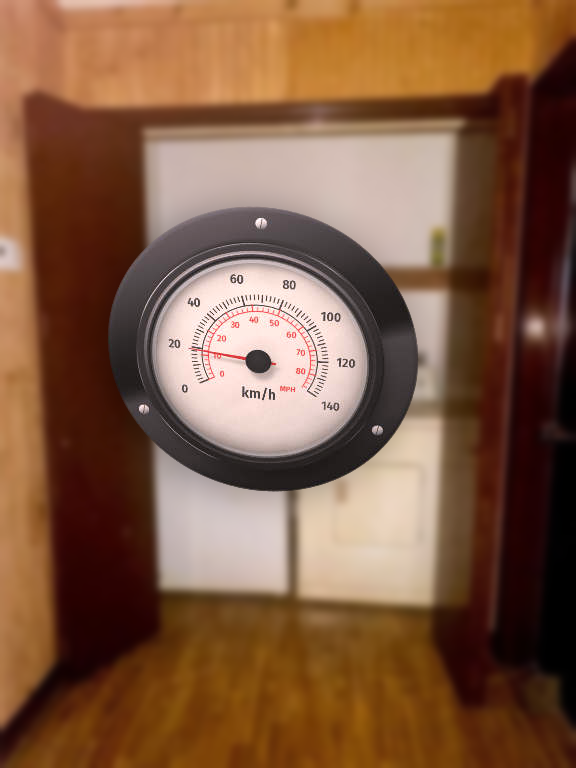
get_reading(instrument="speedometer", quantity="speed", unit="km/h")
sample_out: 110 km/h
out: 20 km/h
